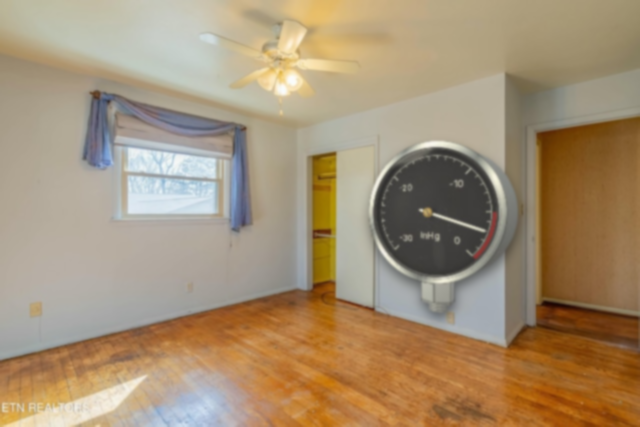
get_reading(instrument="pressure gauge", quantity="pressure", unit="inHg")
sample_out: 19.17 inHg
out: -3 inHg
